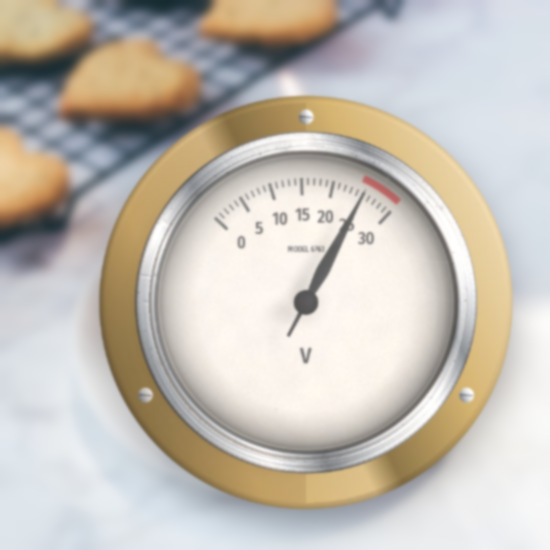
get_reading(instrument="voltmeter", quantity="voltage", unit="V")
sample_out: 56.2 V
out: 25 V
